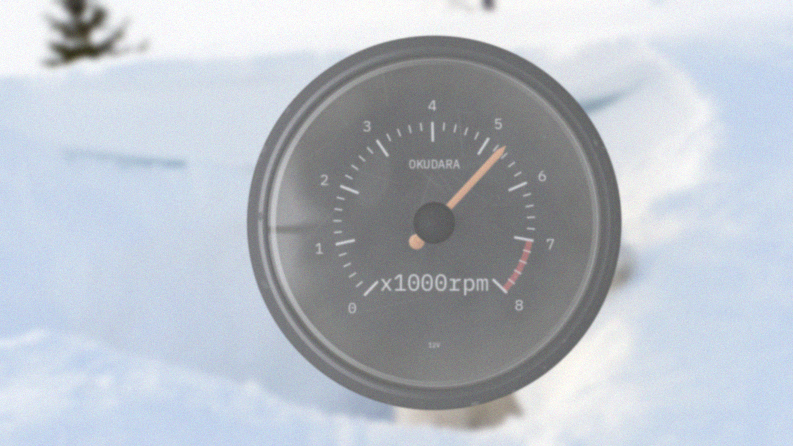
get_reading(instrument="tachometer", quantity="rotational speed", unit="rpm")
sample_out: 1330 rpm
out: 5300 rpm
